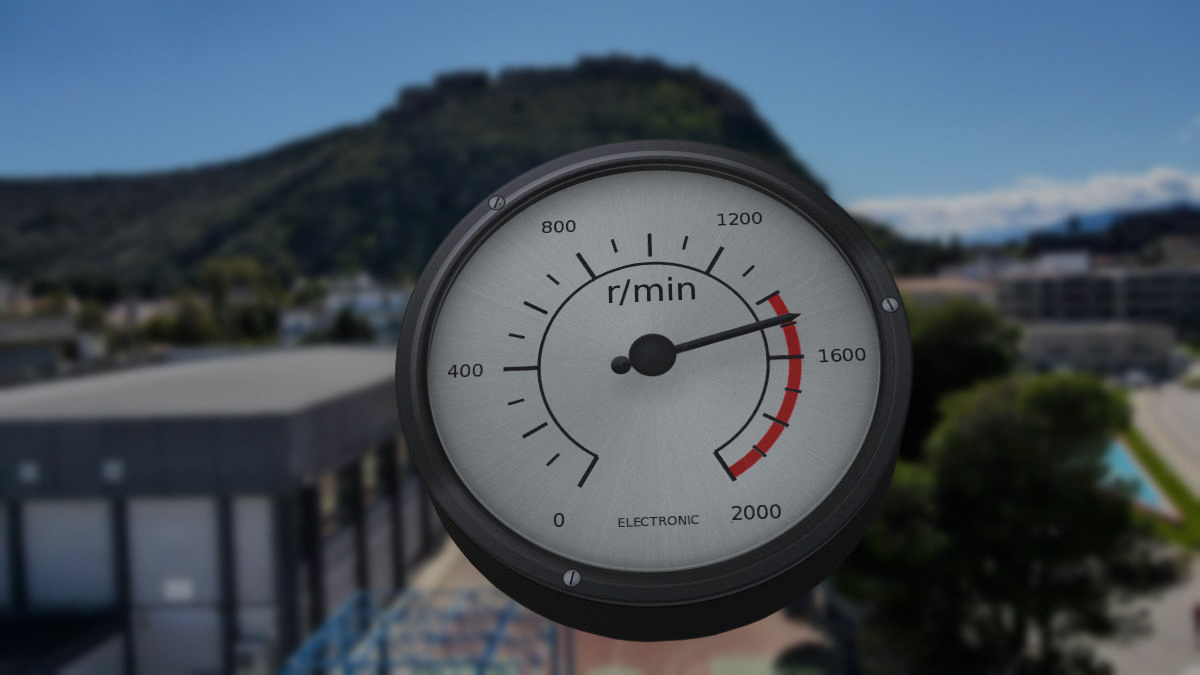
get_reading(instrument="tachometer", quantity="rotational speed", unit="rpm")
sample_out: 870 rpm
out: 1500 rpm
